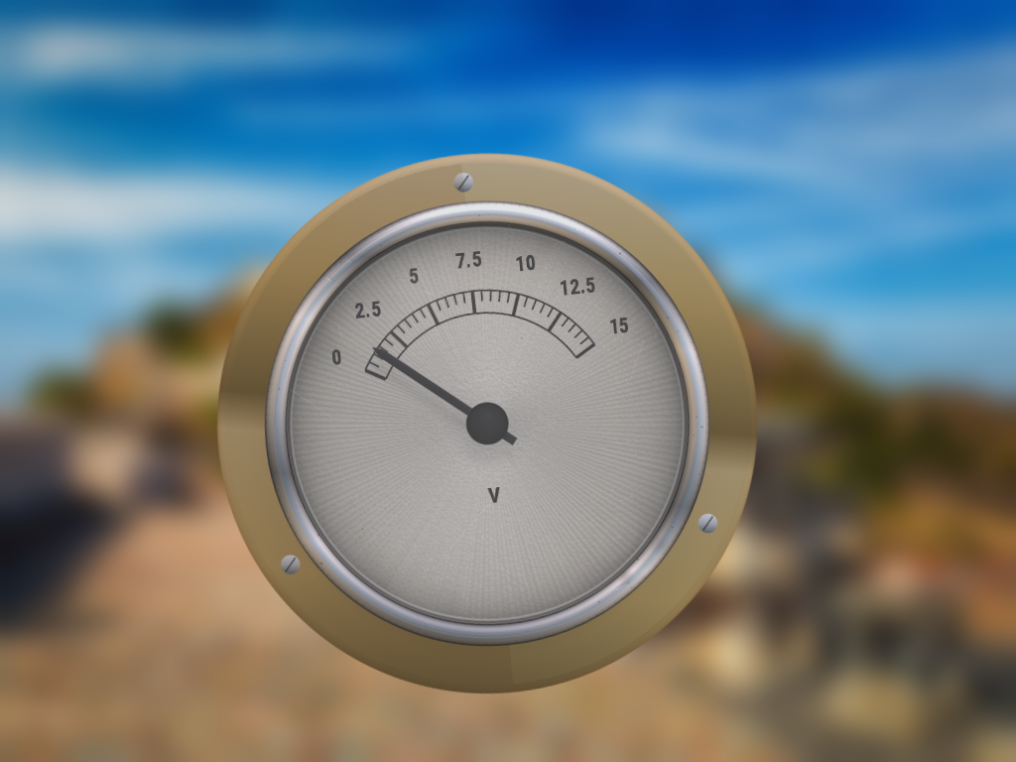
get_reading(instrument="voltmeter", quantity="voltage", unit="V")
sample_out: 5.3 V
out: 1.25 V
